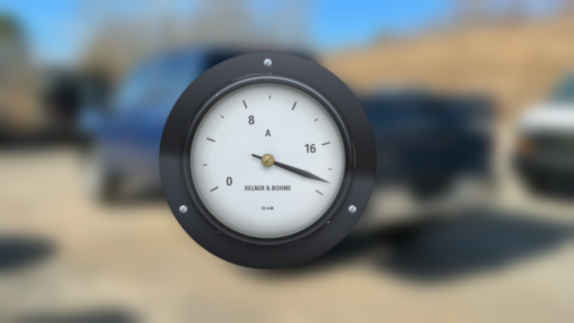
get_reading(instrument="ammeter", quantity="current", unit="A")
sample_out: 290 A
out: 19 A
